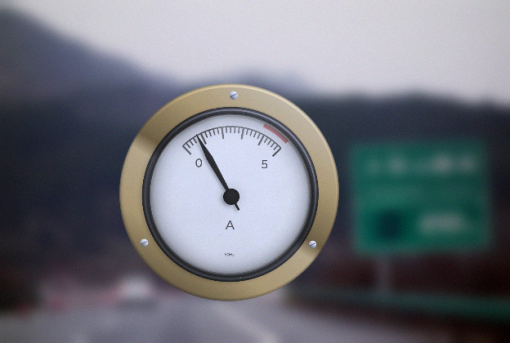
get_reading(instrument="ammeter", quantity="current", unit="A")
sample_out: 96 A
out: 0.8 A
